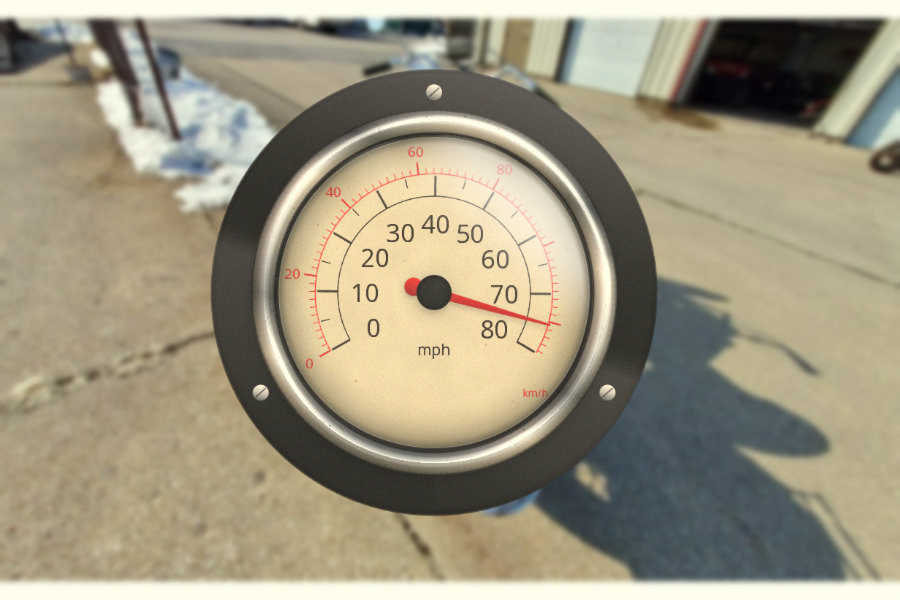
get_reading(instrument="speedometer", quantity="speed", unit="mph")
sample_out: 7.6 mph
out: 75 mph
